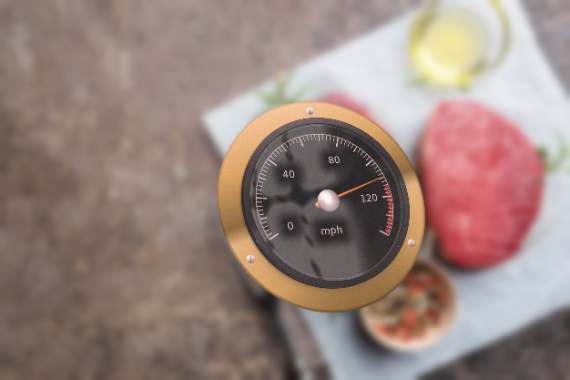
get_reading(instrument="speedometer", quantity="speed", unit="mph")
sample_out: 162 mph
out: 110 mph
